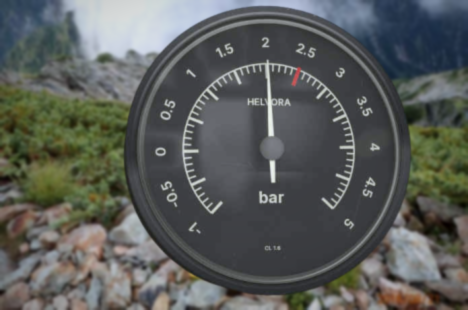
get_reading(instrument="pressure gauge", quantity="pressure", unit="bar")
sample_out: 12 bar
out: 2 bar
